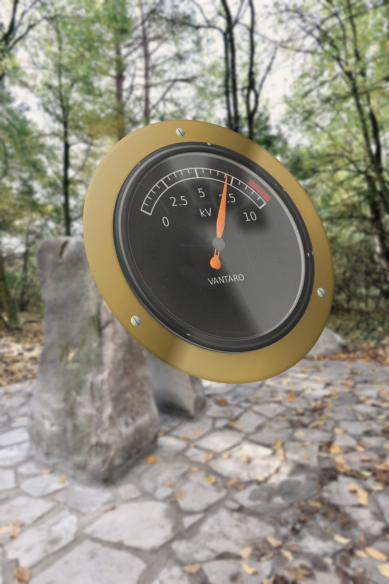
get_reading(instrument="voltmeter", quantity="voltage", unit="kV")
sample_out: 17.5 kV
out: 7 kV
